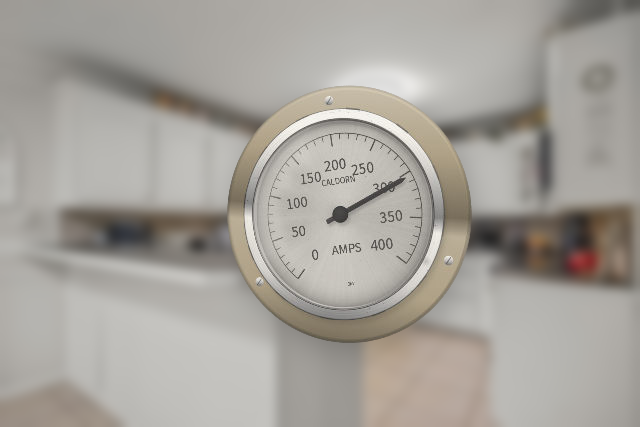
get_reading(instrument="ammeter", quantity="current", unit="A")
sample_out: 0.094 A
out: 305 A
